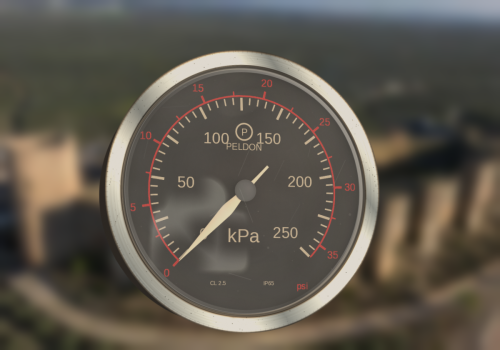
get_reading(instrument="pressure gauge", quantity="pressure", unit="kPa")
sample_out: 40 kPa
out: 0 kPa
